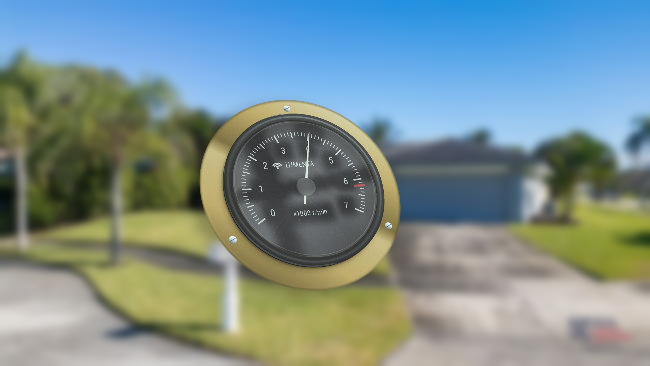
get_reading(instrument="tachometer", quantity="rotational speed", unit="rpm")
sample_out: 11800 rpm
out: 4000 rpm
